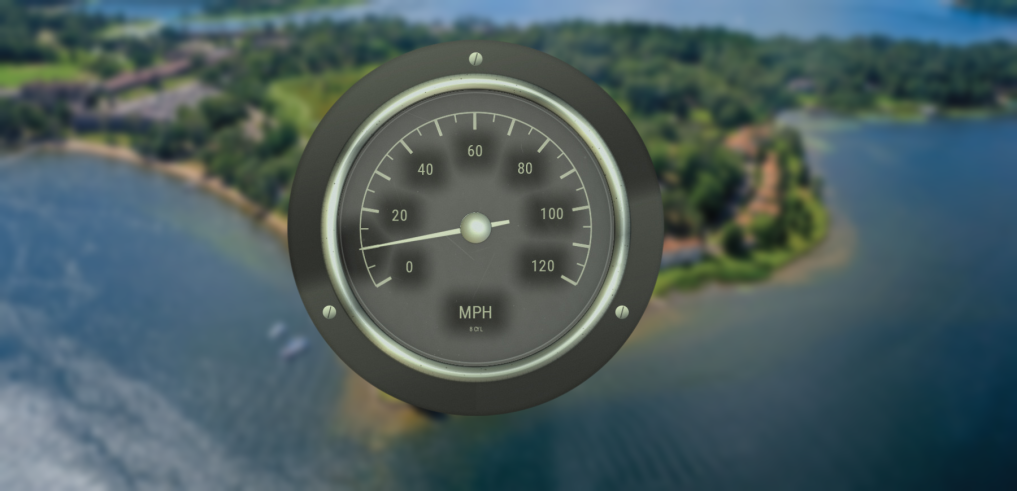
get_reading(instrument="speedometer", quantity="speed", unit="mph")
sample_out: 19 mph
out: 10 mph
